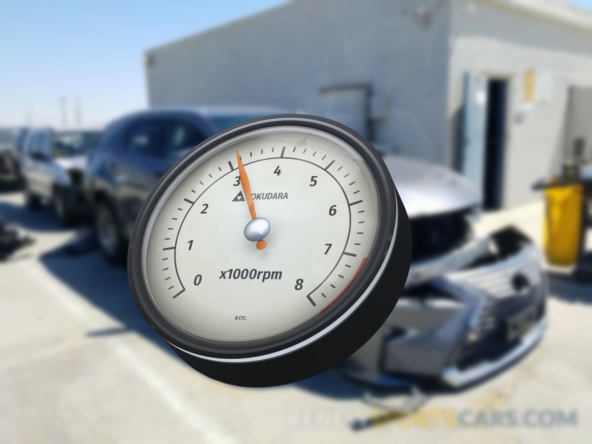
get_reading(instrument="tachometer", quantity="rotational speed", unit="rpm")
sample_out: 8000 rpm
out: 3200 rpm
